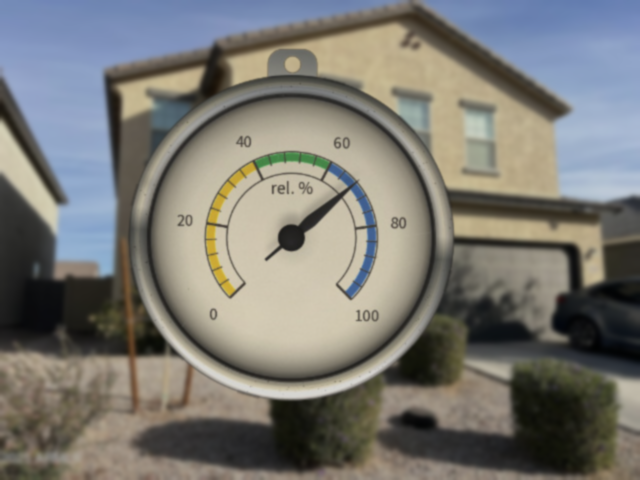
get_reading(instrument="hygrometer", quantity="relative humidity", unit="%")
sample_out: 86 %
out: 68 %
